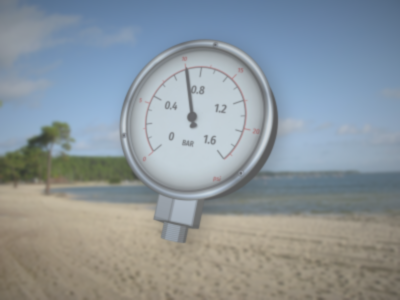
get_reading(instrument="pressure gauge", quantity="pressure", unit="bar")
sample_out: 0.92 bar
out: 0.7 bar
